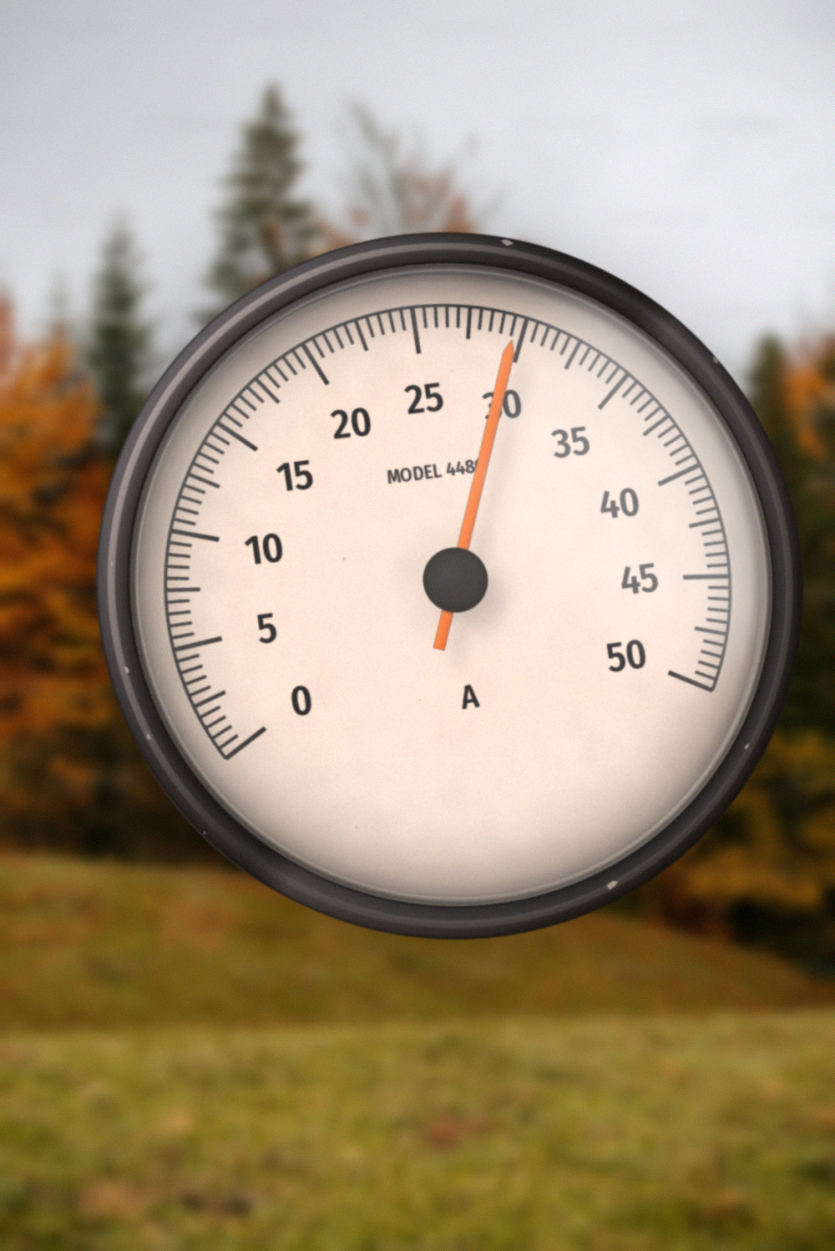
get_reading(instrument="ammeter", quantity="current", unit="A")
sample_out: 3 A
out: 29.5 A
